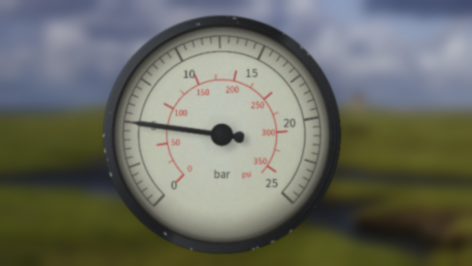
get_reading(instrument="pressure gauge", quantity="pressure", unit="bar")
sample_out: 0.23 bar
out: 5 bar
